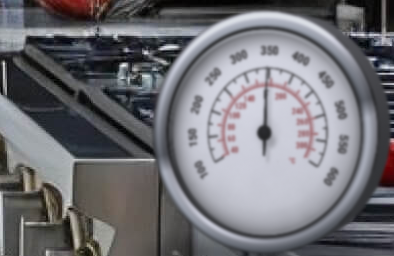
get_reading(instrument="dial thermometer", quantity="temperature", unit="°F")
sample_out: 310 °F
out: 350 °F
